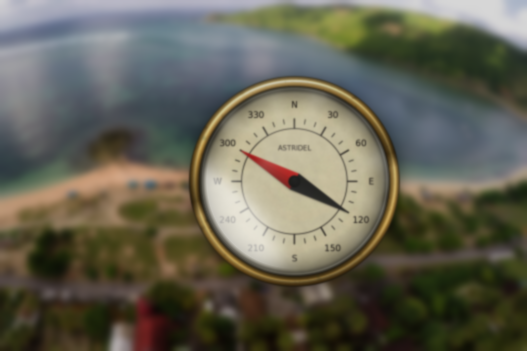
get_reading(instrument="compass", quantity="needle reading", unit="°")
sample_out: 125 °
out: 300 °
